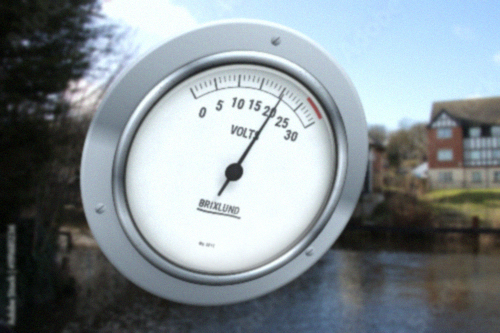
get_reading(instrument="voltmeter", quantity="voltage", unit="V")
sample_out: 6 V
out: 20 V
